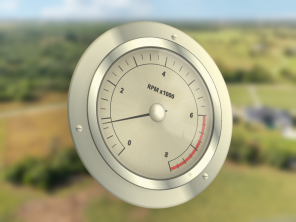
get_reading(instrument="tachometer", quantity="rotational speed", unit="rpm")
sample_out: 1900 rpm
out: 875 rpm
